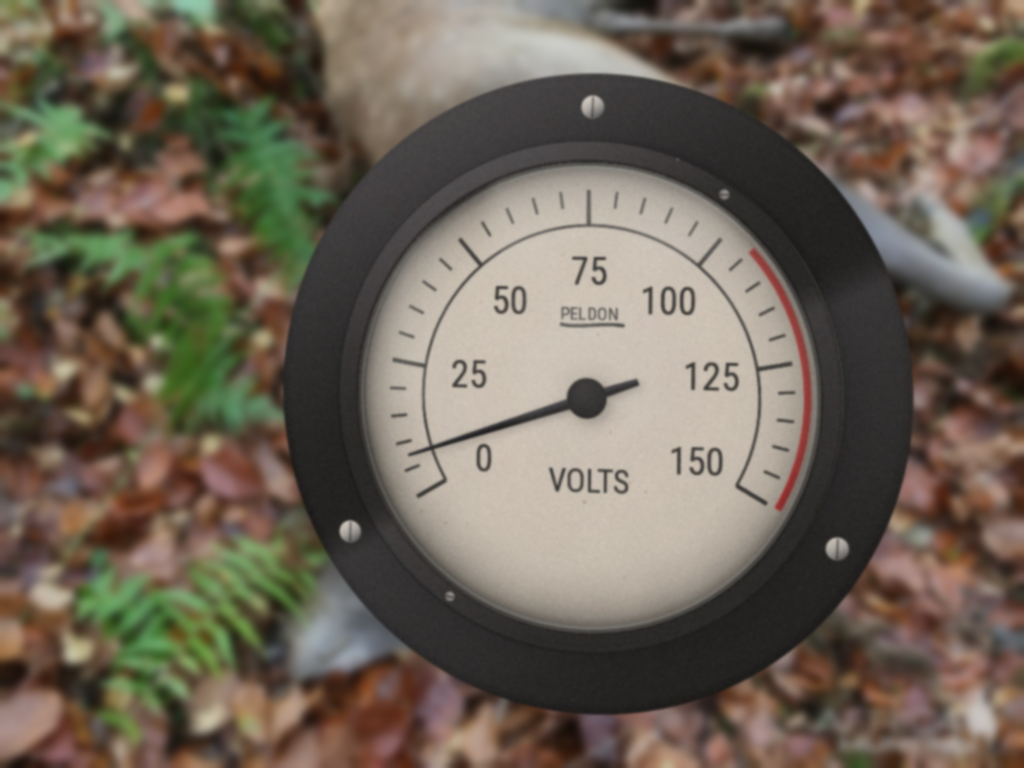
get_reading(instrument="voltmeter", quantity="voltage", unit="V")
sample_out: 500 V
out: 7.5 V
